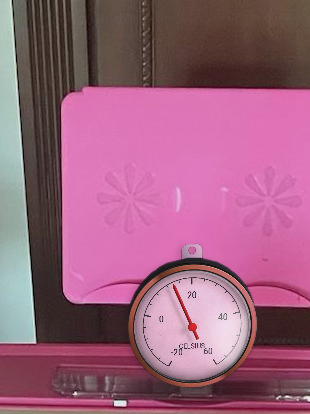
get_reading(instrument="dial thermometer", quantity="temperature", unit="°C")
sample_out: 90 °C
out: 14 °C
